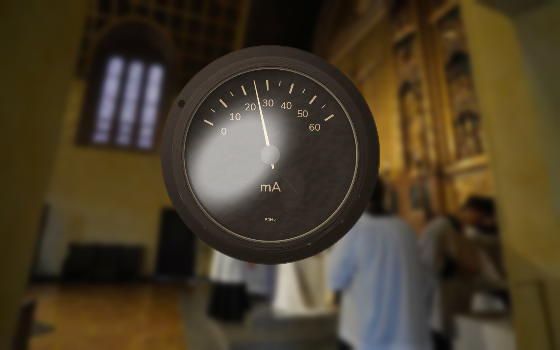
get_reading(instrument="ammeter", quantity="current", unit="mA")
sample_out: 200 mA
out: 25 mA
